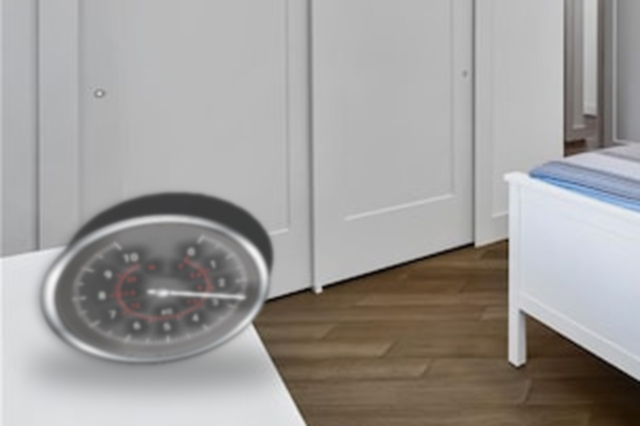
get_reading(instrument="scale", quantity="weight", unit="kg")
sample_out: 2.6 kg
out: 2.5 kg
